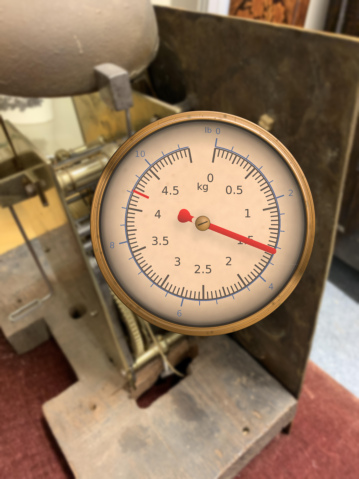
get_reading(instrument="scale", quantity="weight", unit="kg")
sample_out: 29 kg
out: 1.5 kg
